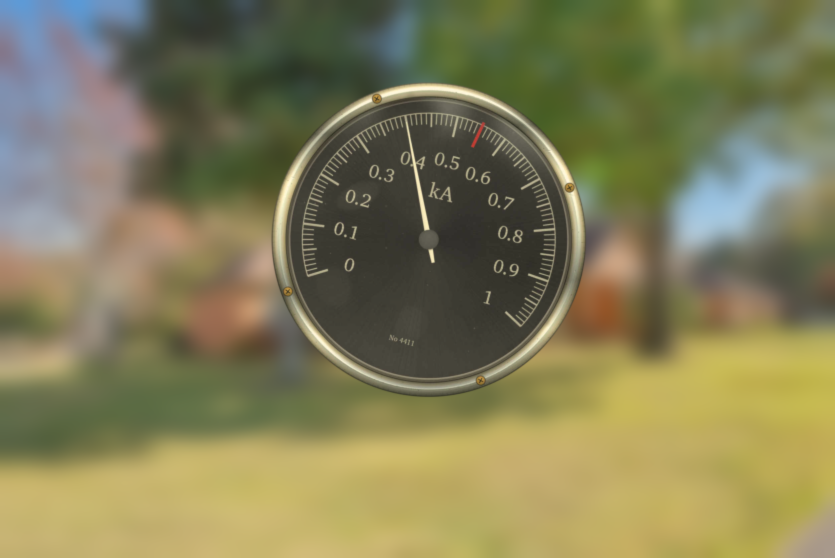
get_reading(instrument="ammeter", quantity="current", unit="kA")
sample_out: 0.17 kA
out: 0.4 kA
